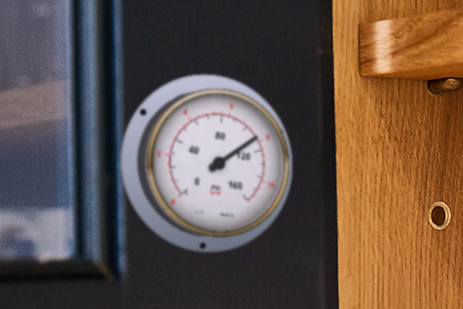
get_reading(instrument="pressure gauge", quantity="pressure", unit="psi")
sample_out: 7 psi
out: 110 psi
